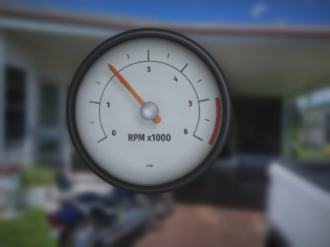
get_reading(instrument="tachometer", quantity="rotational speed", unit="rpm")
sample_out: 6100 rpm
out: 2000 rpm
